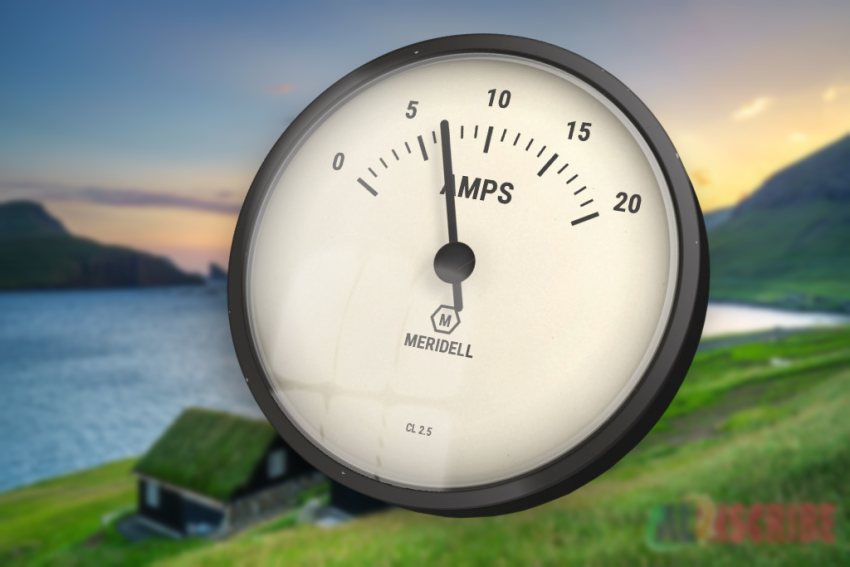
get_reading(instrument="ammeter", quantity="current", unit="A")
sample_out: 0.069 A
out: 7 A
